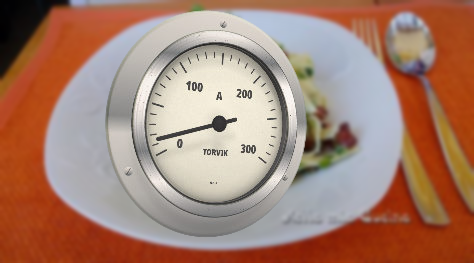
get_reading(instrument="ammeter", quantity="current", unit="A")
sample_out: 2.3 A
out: 15 A
